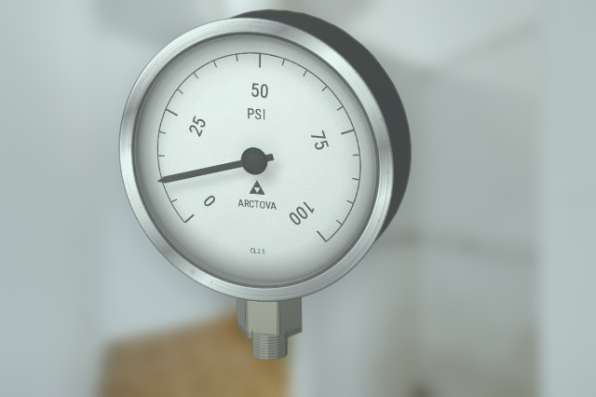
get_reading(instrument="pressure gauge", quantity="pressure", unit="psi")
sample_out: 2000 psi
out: 10 psi
